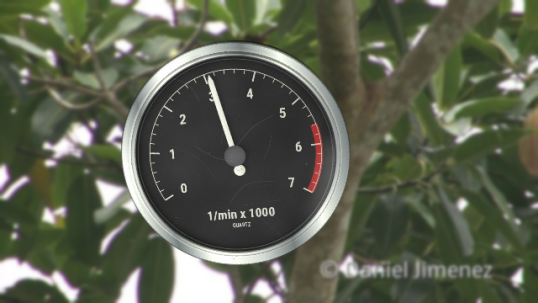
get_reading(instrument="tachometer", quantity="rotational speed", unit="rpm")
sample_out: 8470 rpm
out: 3100 rpm
